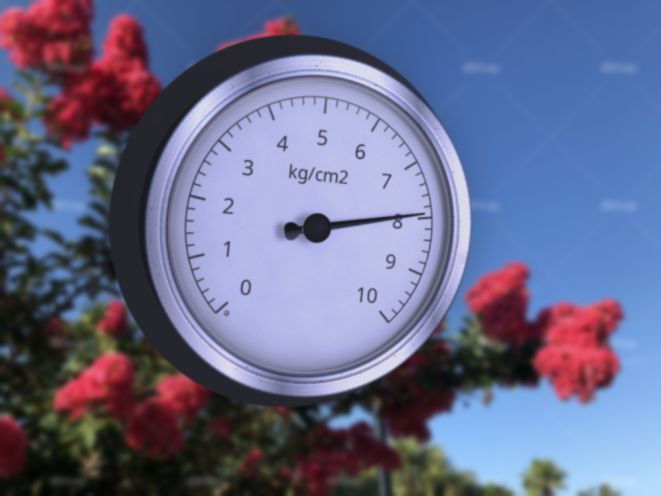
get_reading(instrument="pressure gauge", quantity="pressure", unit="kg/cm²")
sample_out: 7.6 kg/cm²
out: 7.9 kg/cm²
